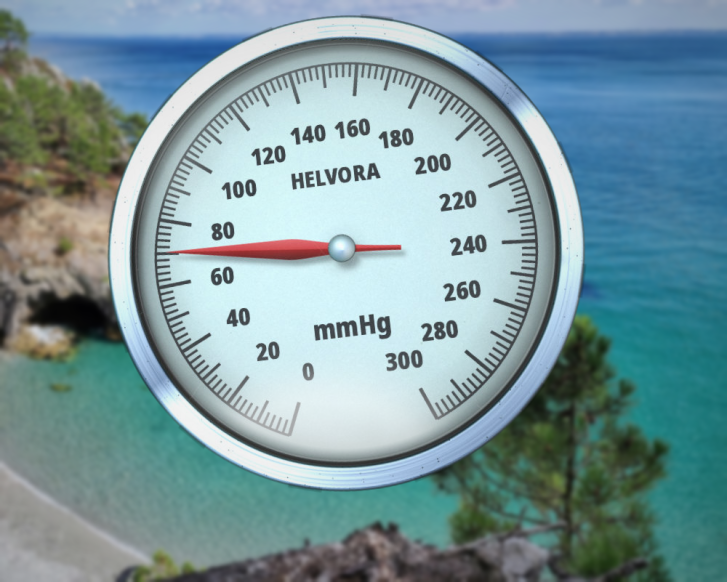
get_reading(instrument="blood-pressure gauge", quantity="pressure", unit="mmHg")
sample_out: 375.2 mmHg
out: 70 mmHg
